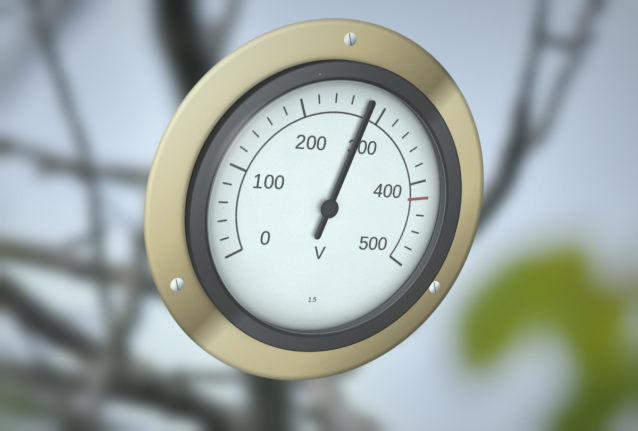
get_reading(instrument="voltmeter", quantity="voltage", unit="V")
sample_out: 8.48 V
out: 280 V
